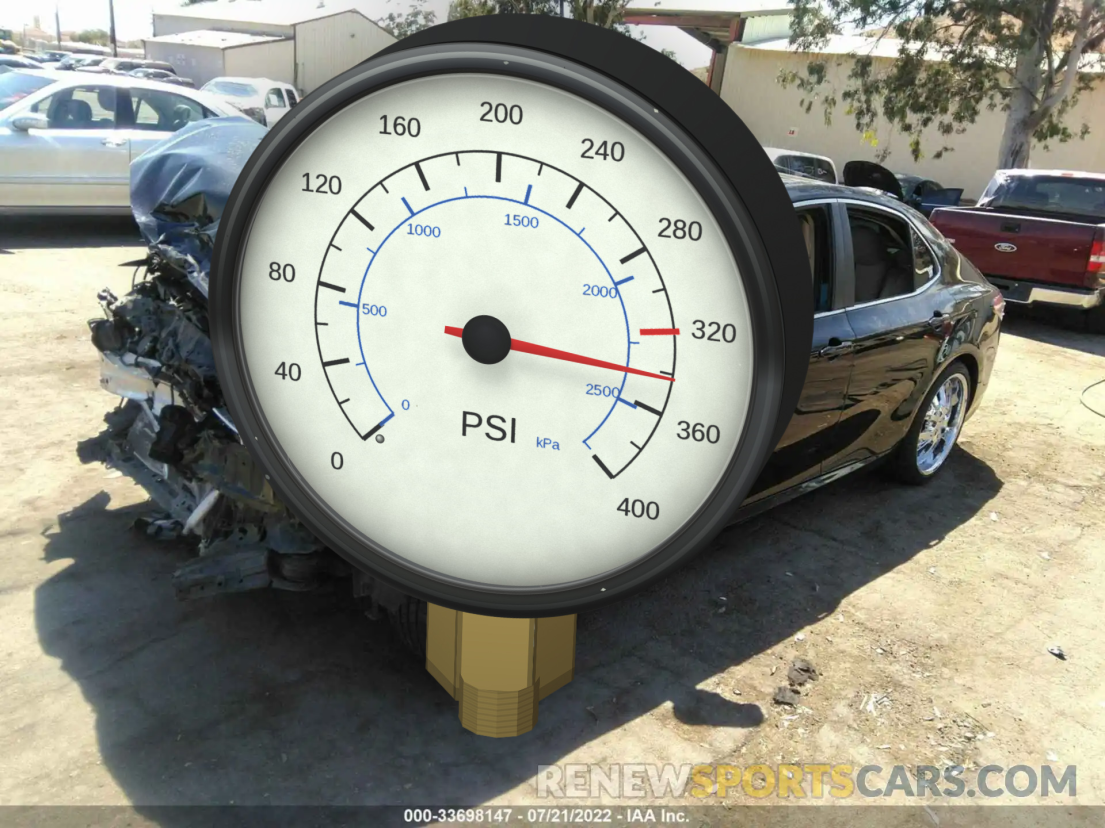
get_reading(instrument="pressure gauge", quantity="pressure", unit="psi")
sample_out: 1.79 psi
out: 340 psi
